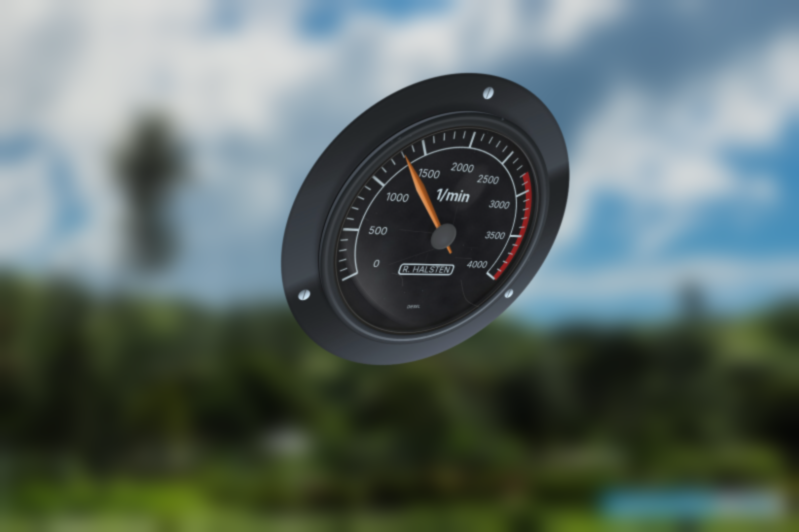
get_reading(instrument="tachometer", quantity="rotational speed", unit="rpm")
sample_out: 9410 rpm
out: 1300 rpm
